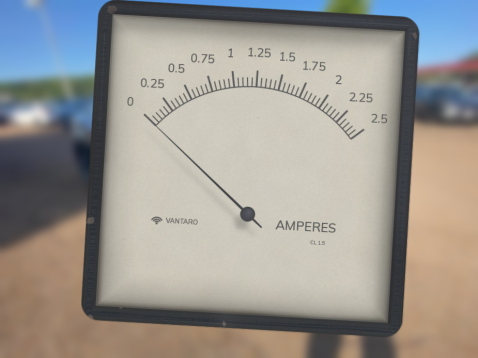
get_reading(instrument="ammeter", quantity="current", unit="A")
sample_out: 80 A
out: 0 A
